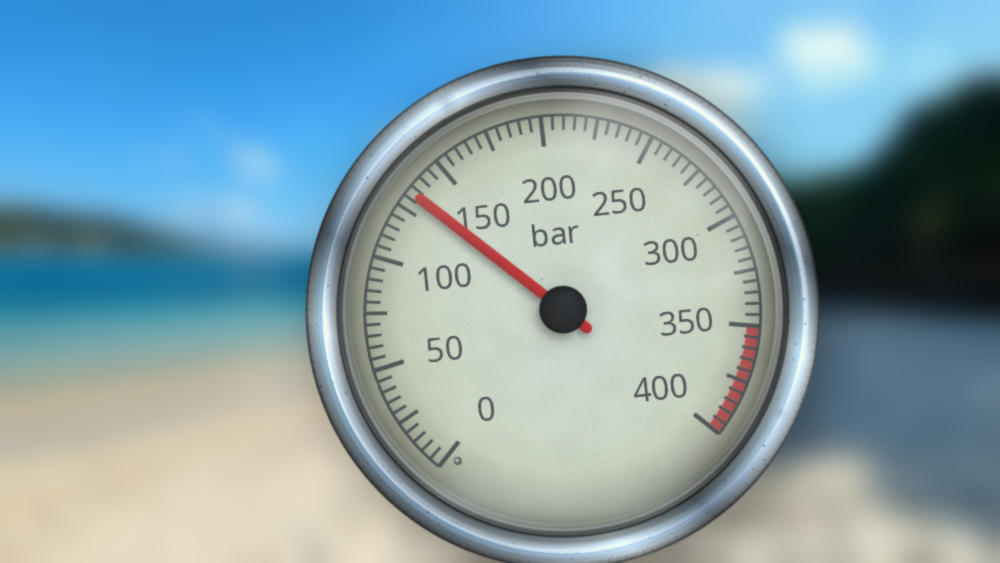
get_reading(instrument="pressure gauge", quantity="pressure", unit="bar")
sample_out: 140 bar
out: 132.5 bar
